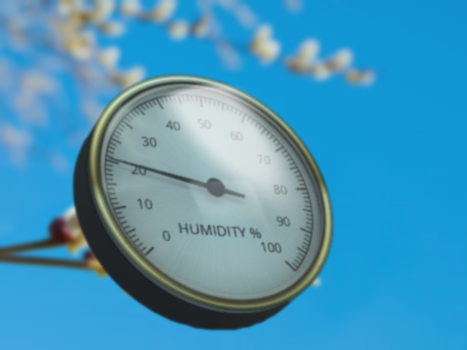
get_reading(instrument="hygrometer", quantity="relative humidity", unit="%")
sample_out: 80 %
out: 20 %
